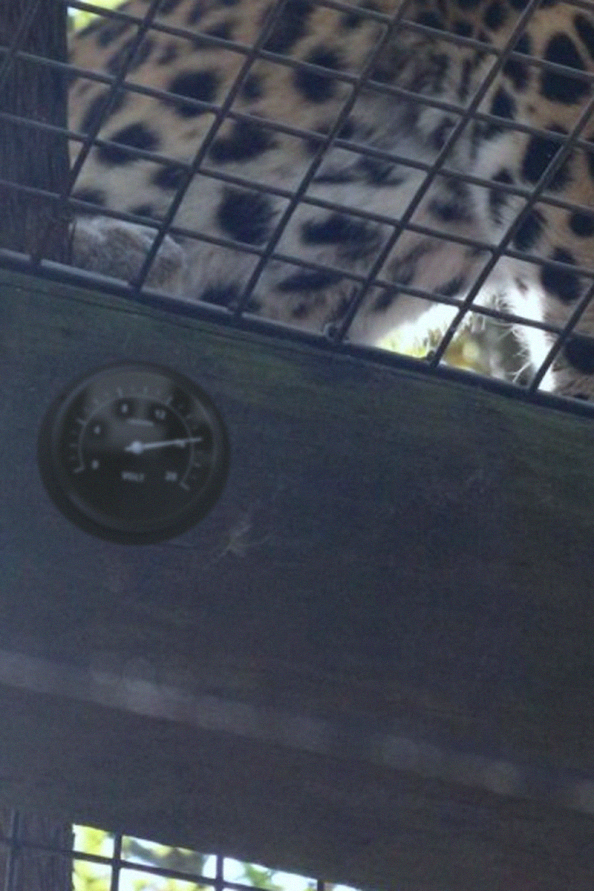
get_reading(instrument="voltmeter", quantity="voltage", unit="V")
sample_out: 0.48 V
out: 16 V
